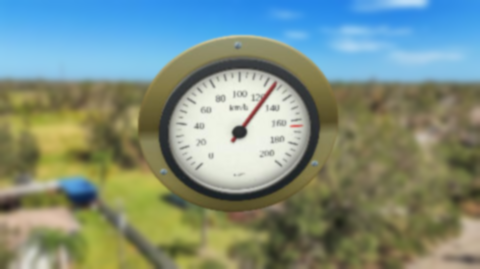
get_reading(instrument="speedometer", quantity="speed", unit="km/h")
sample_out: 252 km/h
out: 125 km/h
